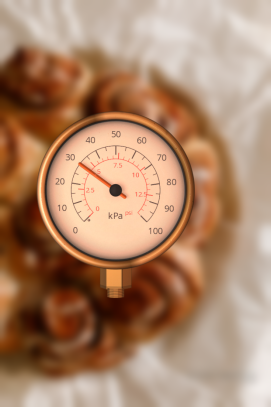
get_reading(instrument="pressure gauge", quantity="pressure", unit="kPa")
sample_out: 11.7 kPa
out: 30 kPa
